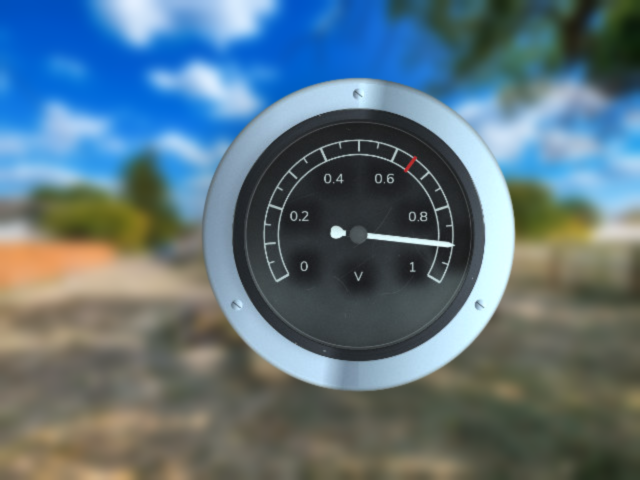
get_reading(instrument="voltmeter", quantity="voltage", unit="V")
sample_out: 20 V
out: 0.9 V
